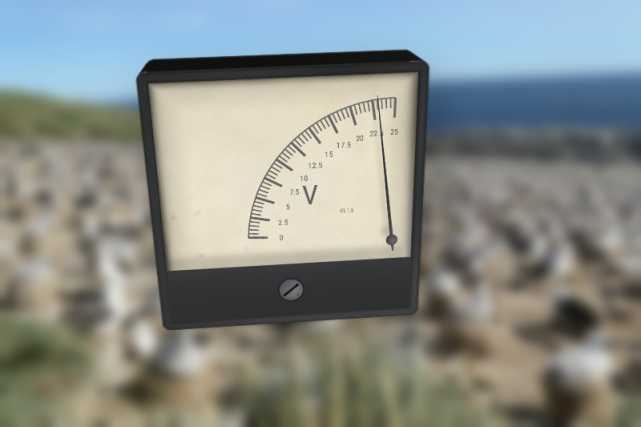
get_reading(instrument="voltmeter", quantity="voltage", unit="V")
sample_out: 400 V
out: 23 V
